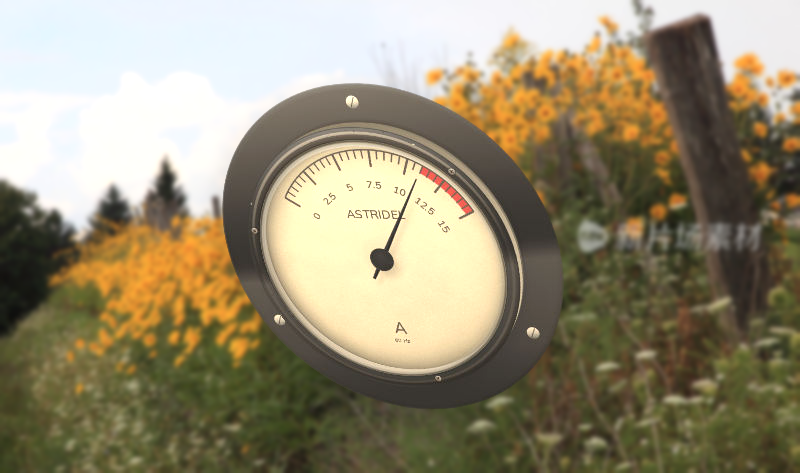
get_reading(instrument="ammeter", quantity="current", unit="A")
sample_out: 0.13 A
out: 11 A
